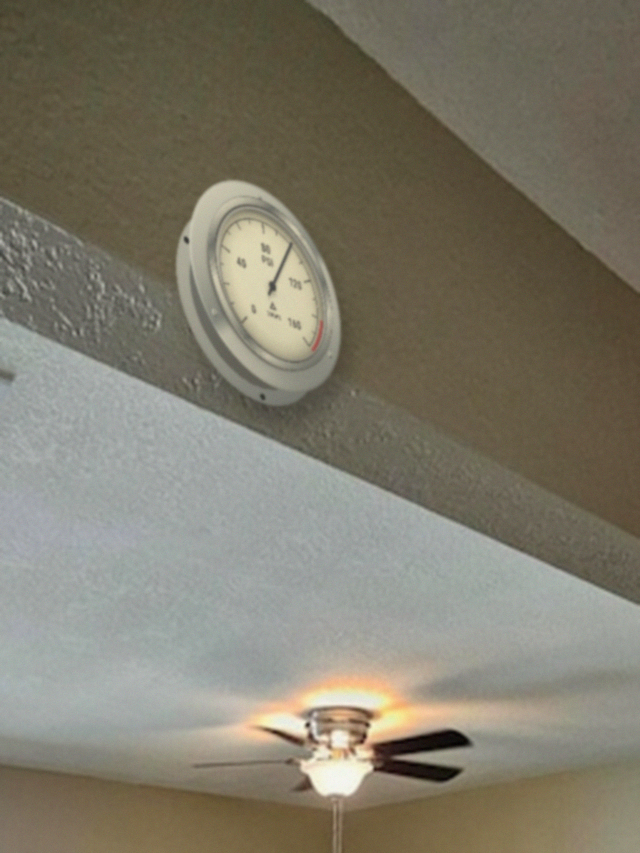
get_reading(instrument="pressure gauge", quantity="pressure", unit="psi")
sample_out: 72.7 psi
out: 100 psi
